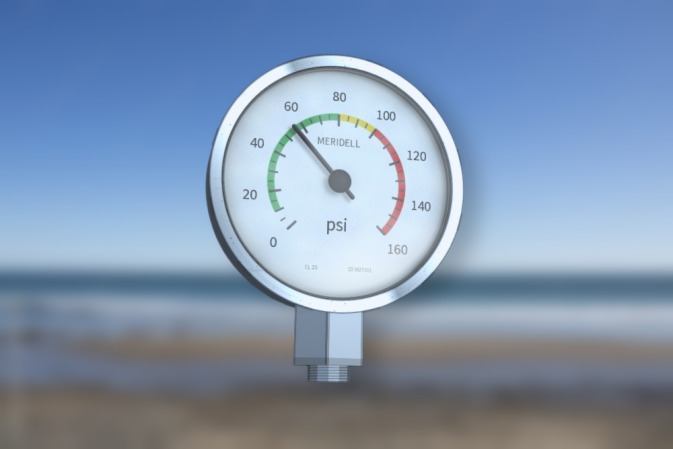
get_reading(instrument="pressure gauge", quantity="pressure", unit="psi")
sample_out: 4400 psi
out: 55 psi
